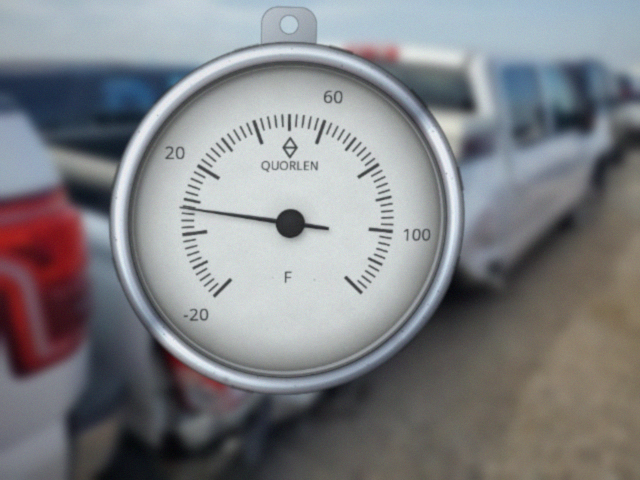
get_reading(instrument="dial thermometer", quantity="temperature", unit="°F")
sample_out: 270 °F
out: 8 °F
